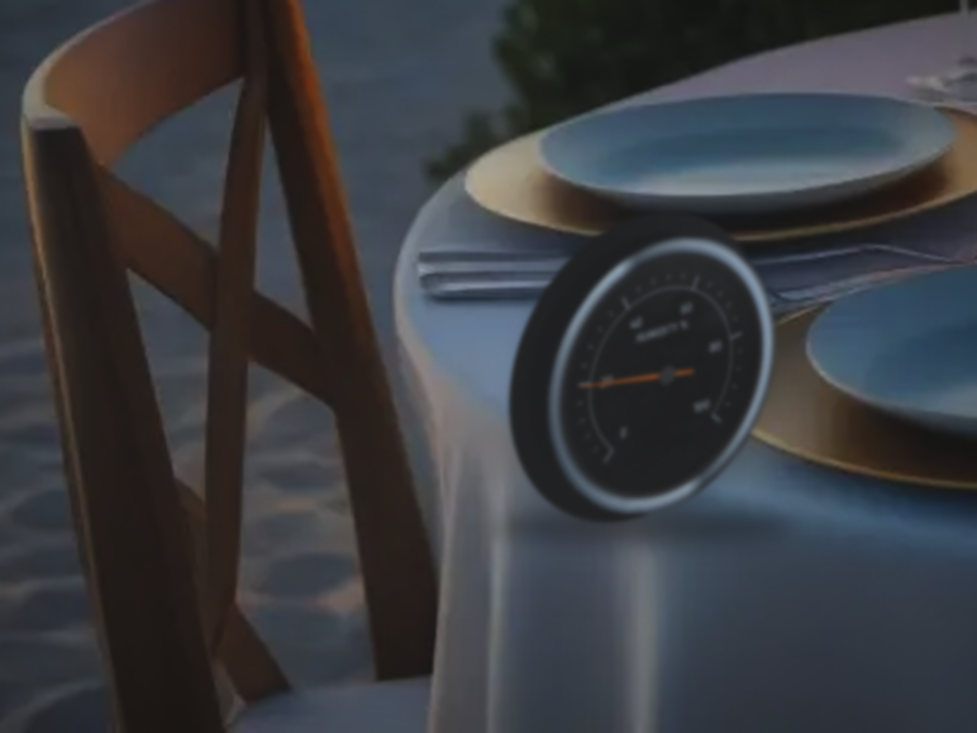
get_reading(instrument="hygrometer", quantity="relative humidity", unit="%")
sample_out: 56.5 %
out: 20 %
